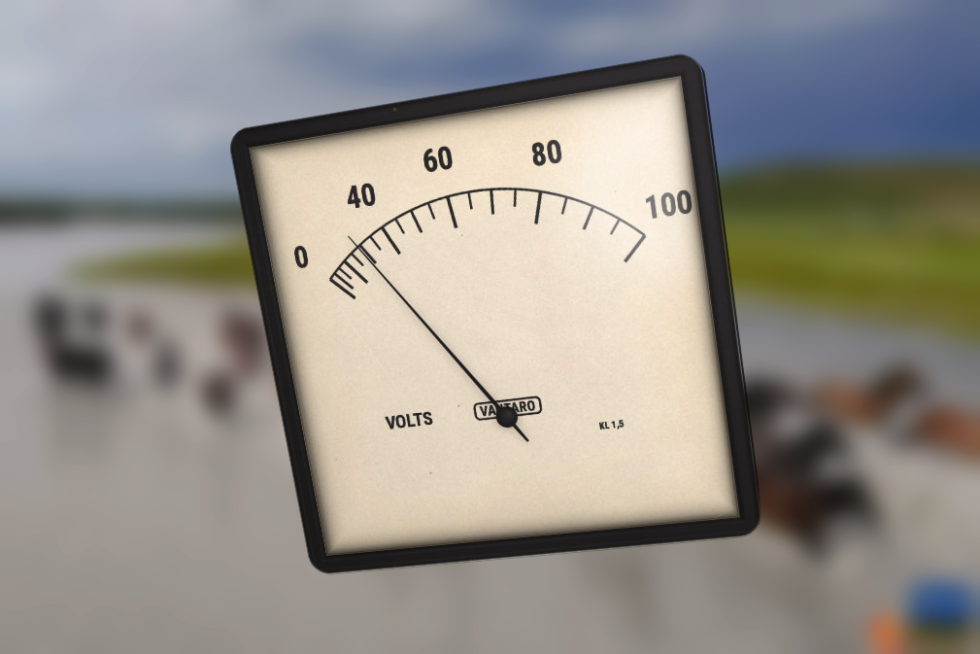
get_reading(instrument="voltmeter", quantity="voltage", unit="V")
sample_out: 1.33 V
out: 30 V
